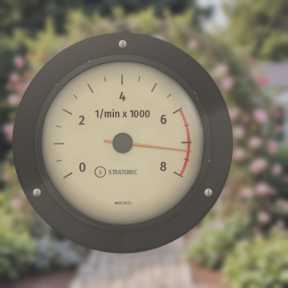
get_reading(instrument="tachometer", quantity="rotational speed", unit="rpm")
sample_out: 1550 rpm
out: 7250 rpm
